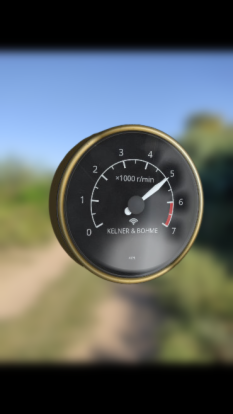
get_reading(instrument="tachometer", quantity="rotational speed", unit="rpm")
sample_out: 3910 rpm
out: 5000 rpm
